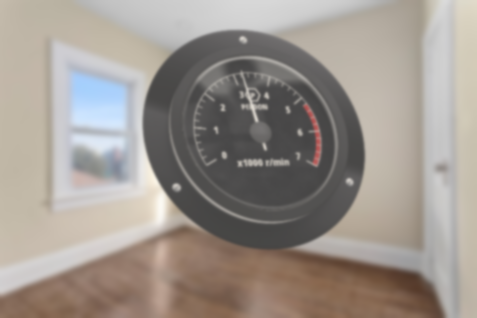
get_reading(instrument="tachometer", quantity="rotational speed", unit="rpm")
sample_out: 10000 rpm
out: 3200 rpm
